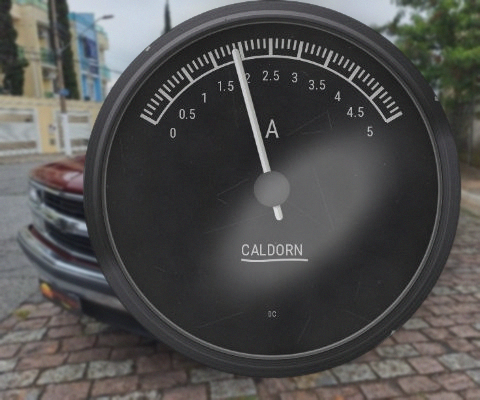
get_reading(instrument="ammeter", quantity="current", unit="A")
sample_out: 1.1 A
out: 1.9 A
